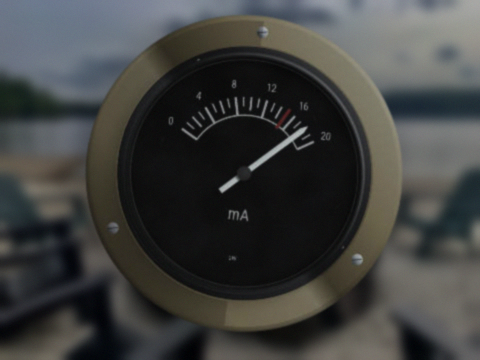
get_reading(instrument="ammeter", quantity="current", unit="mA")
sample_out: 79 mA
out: 18 mA
